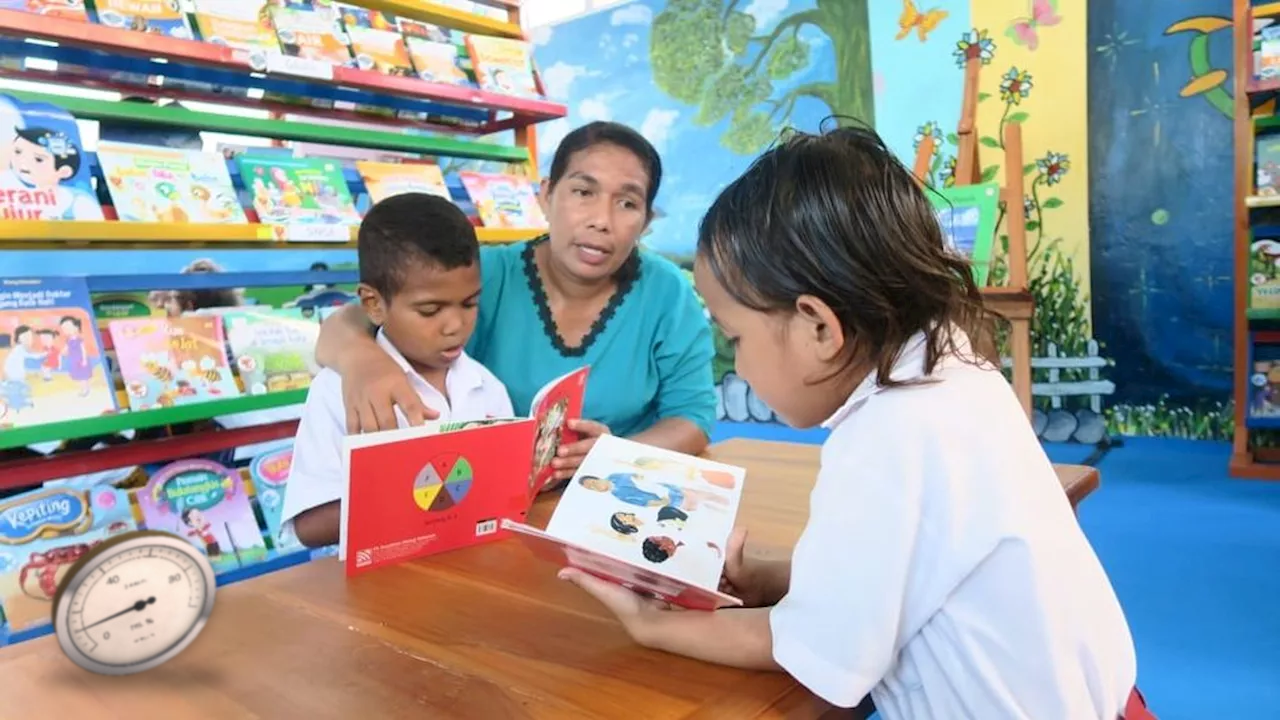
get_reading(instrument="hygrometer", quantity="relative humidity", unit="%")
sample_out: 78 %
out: 12 %
